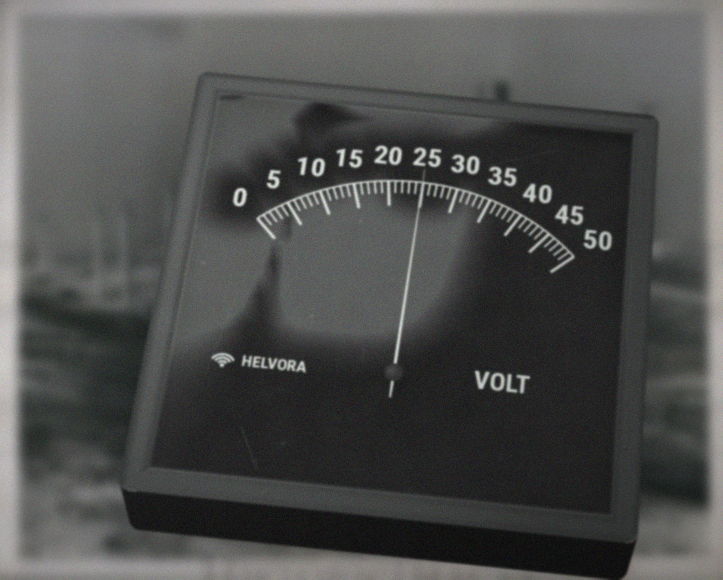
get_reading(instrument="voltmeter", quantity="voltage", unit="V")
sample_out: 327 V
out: 25 V
